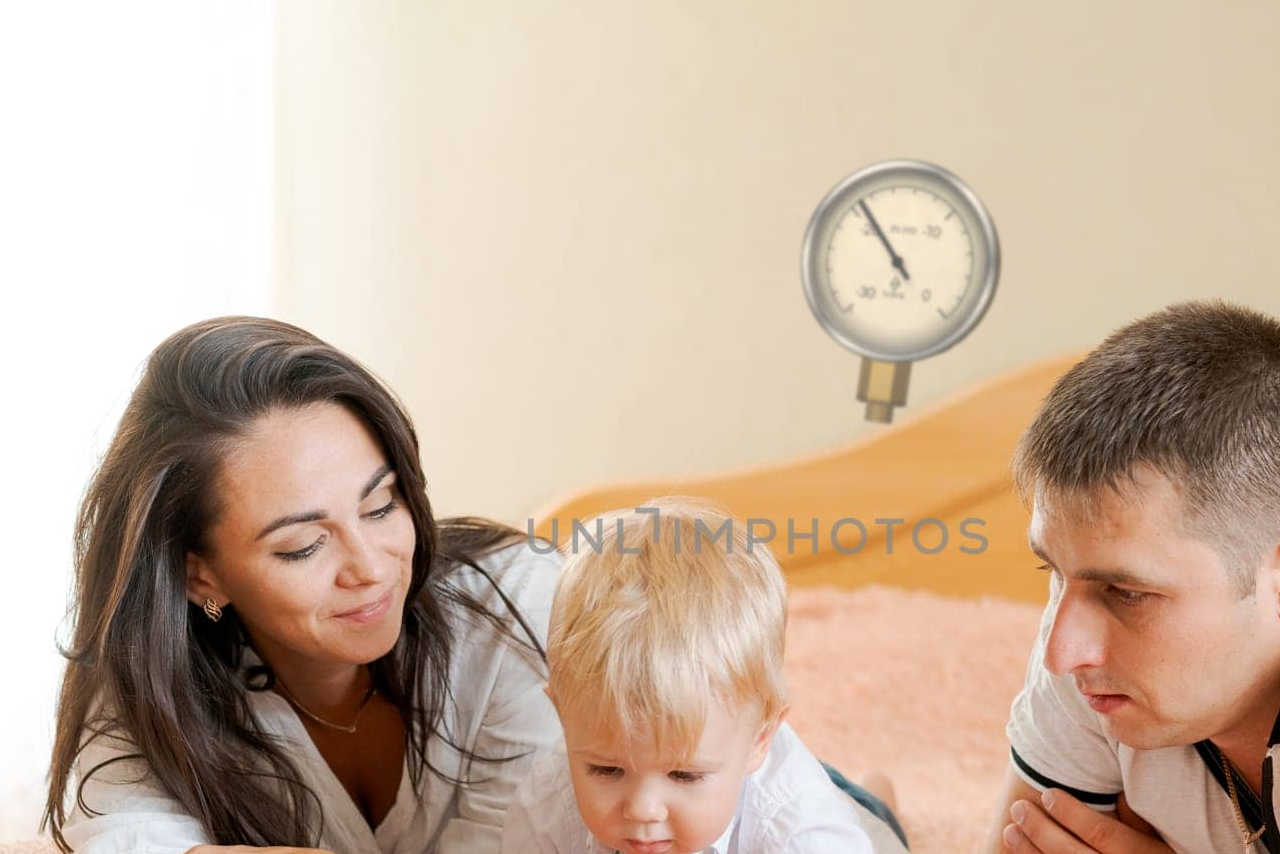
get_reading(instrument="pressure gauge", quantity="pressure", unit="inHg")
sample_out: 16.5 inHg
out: -19 inHg
